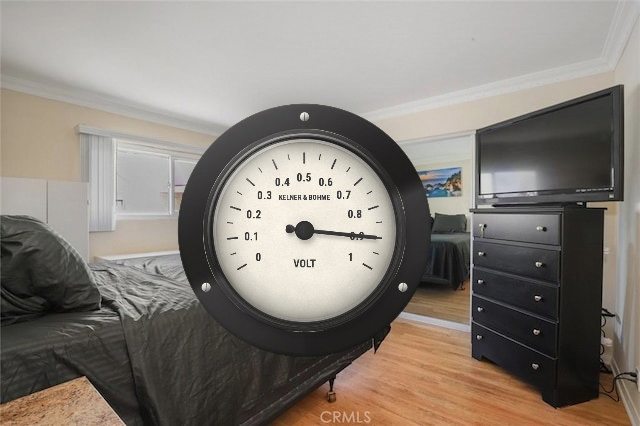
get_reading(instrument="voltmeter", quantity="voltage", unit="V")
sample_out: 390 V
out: 0.9 V
